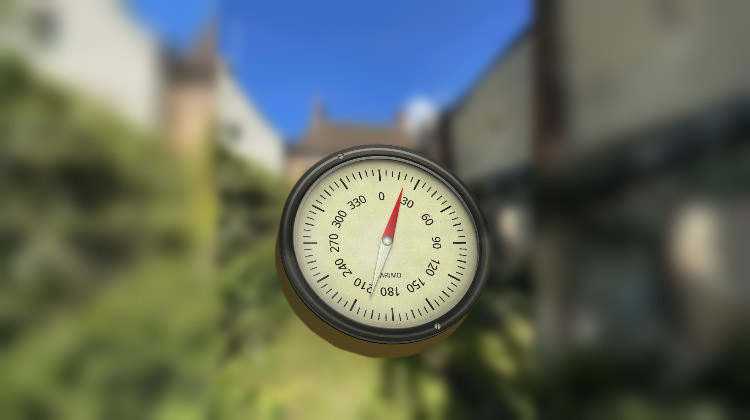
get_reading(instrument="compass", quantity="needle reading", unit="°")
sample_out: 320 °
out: 20 °
